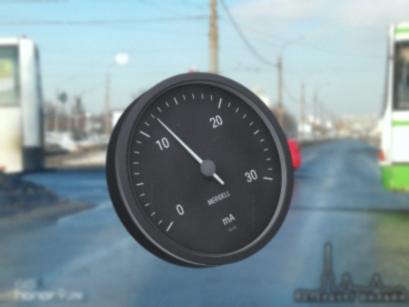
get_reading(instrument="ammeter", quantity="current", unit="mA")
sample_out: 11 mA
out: 12 mA
